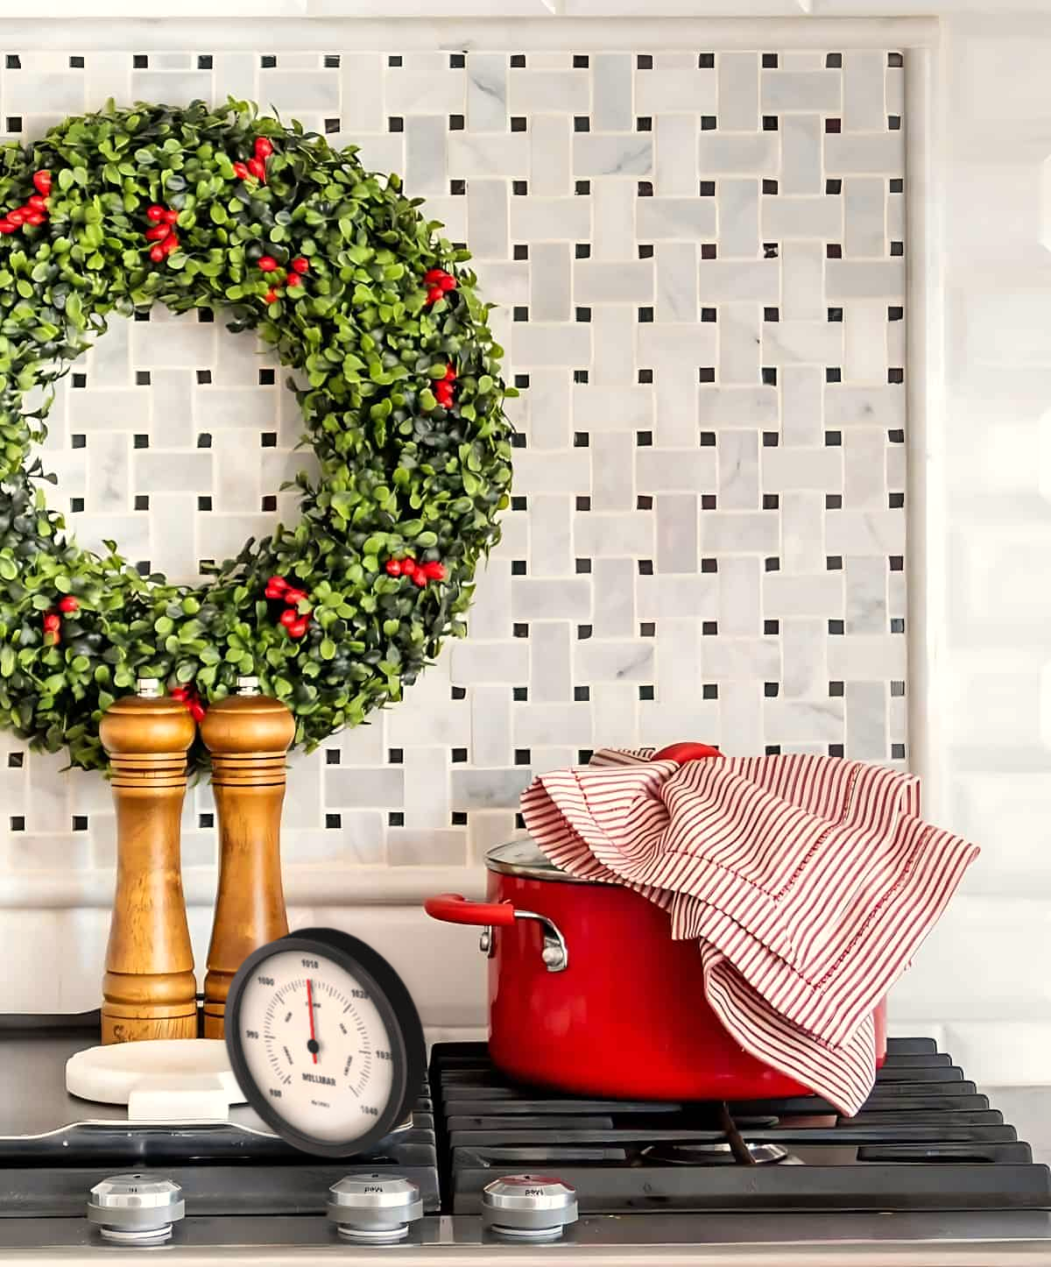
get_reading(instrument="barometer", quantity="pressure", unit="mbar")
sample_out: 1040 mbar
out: 1010 mbar
